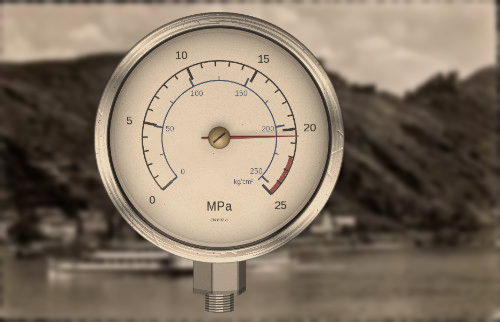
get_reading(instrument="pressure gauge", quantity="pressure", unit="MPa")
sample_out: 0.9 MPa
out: 20.5 MPa
